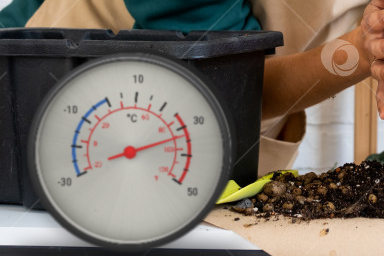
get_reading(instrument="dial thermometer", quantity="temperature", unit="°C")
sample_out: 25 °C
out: 32.5 °C
